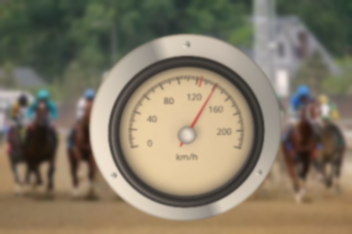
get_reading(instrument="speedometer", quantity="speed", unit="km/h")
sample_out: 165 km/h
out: 140 km/h
